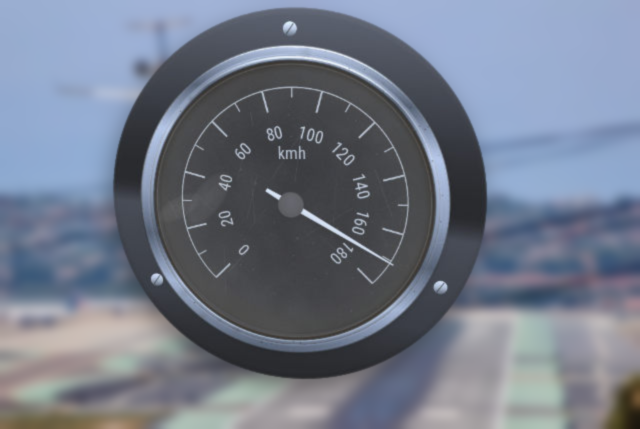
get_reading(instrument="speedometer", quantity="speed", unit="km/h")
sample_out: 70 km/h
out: 170 km/h
